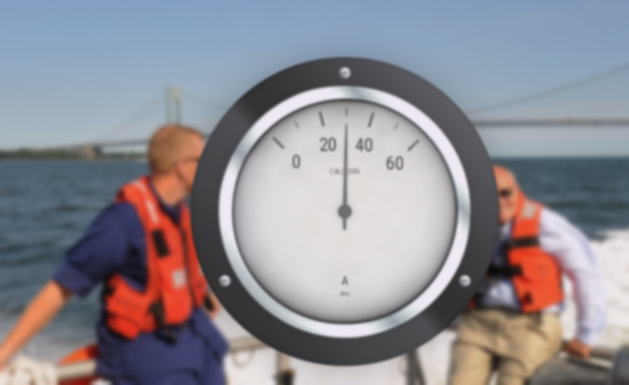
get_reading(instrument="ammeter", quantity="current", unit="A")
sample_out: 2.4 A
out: 30 A
